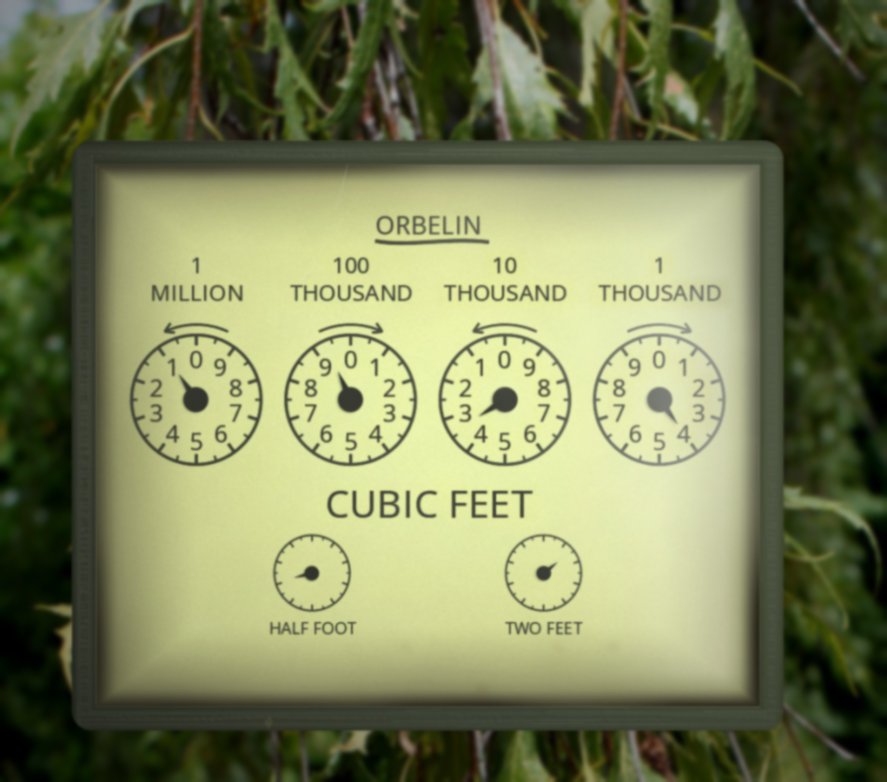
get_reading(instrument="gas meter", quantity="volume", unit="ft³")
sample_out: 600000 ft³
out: 93400 ft³
